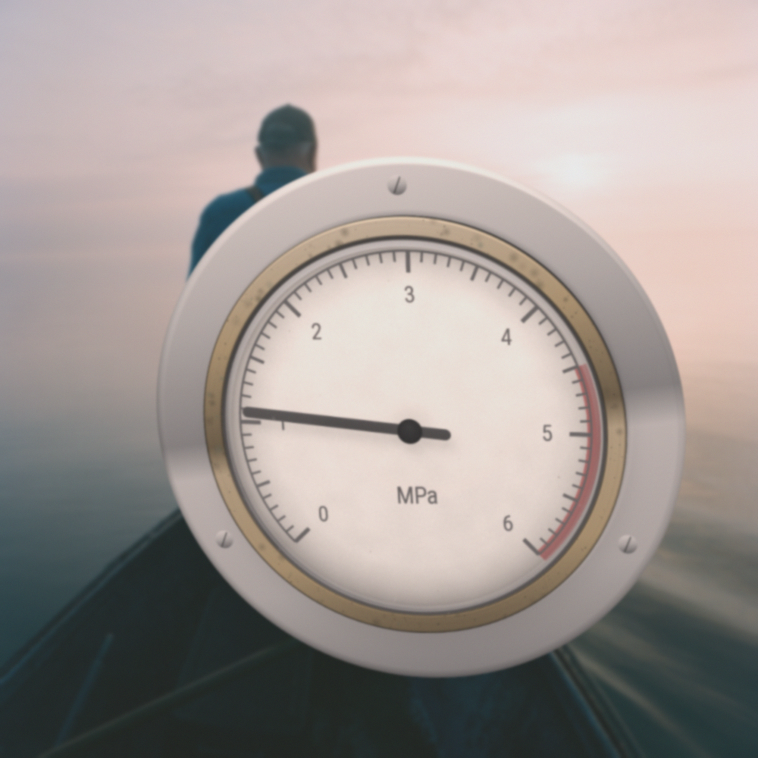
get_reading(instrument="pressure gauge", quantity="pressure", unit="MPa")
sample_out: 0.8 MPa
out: 1.1 MPa
